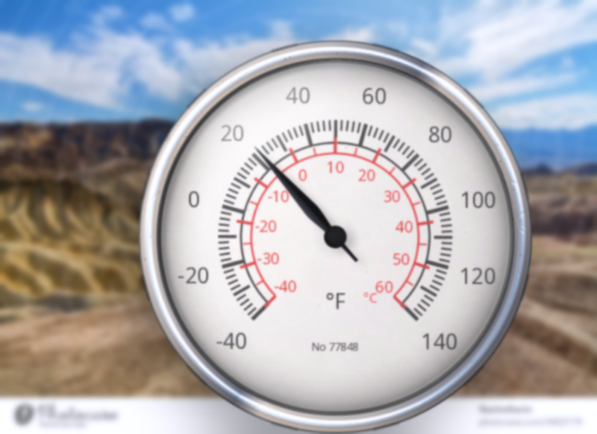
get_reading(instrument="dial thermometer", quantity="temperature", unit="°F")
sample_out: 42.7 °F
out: 22 °F
